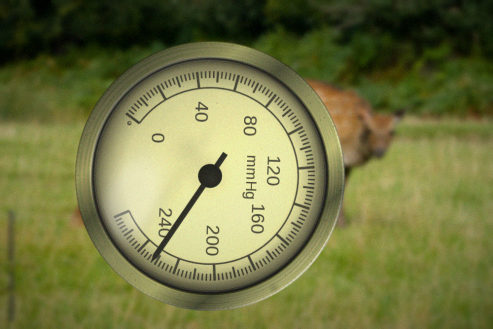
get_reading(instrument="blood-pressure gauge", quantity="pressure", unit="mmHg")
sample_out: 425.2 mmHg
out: 232 mmHg
